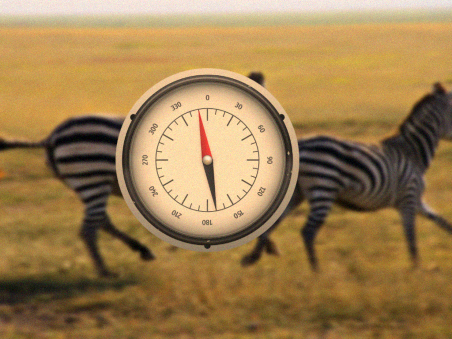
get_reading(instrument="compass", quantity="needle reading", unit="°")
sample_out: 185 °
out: 350 °
